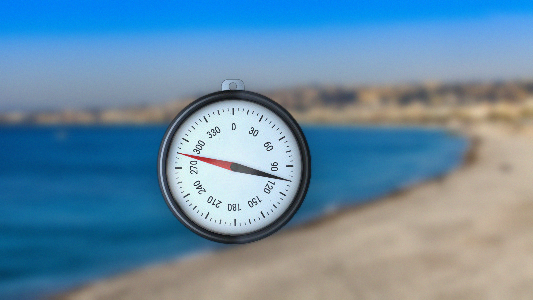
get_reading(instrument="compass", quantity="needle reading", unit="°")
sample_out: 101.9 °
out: 285 °
